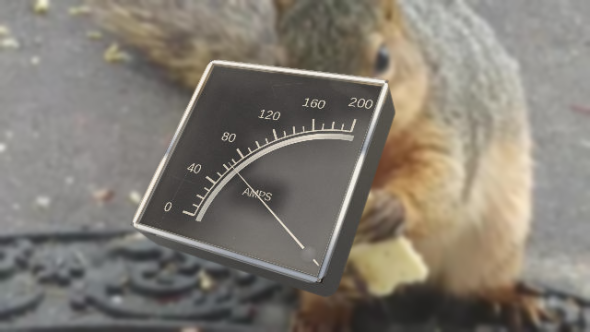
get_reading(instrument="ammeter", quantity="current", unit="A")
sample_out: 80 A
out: 65 A
